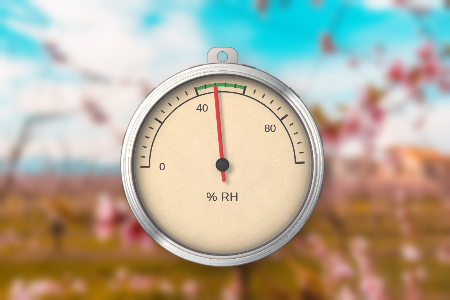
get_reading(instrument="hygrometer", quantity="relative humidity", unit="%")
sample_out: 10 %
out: 48 %
